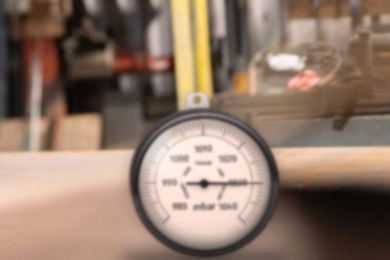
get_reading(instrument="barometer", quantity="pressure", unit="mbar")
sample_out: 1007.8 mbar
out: 1030 mbar
